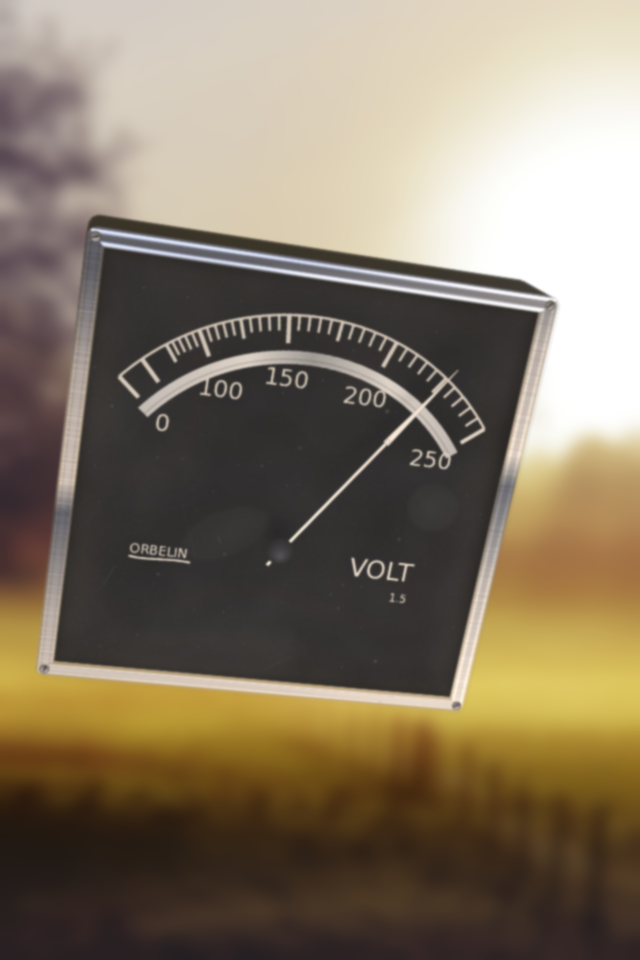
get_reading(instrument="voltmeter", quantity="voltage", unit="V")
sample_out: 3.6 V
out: 225 V
